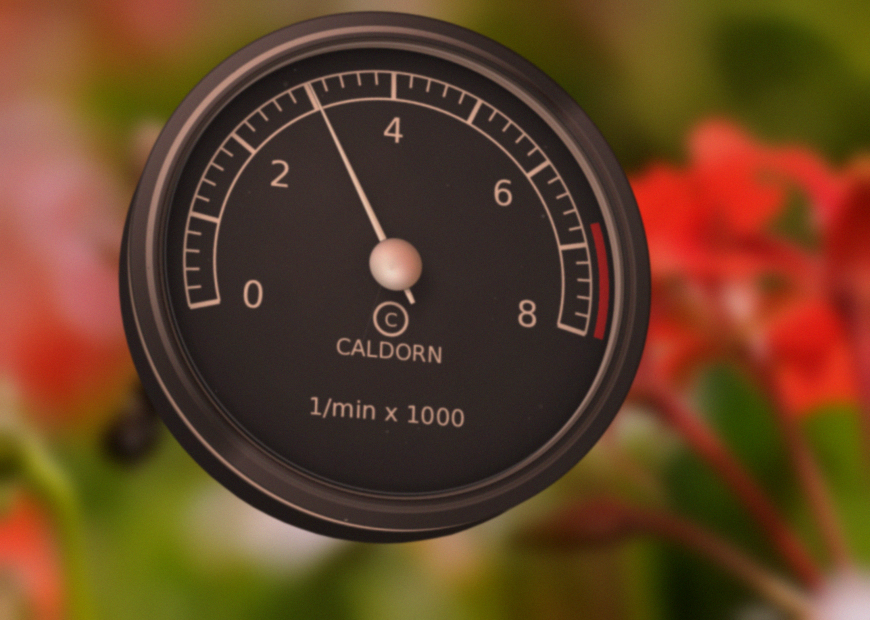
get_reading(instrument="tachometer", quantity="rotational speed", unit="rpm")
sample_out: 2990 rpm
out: 3000 rpm
